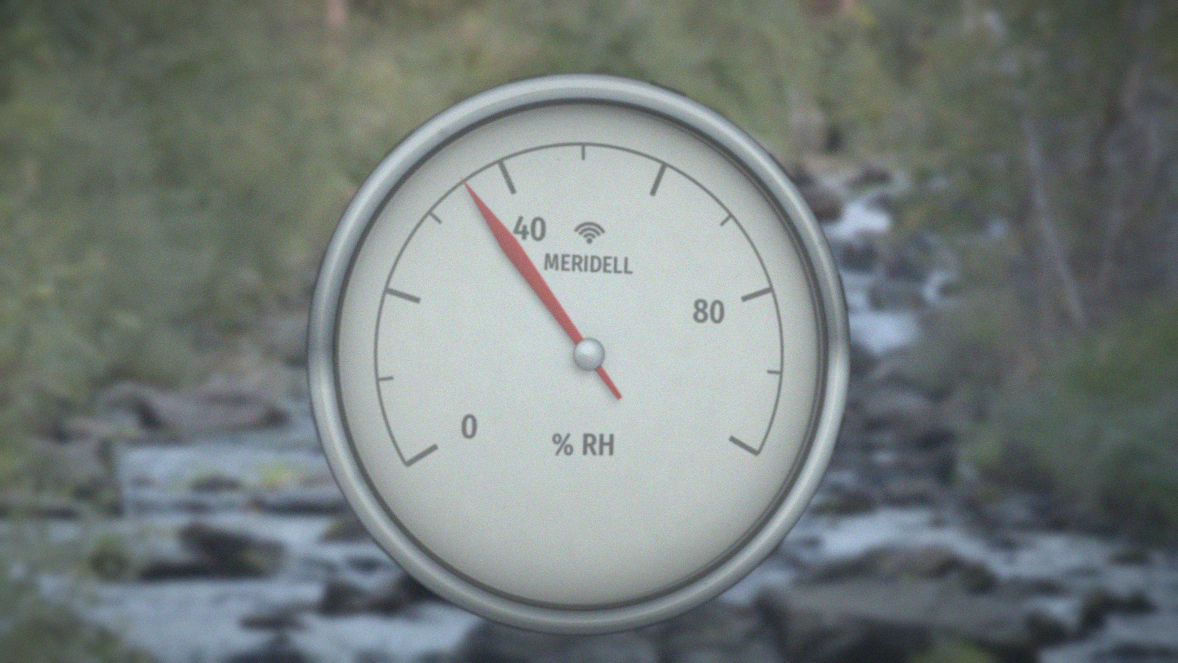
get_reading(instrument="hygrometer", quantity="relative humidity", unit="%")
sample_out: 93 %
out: 35 %
